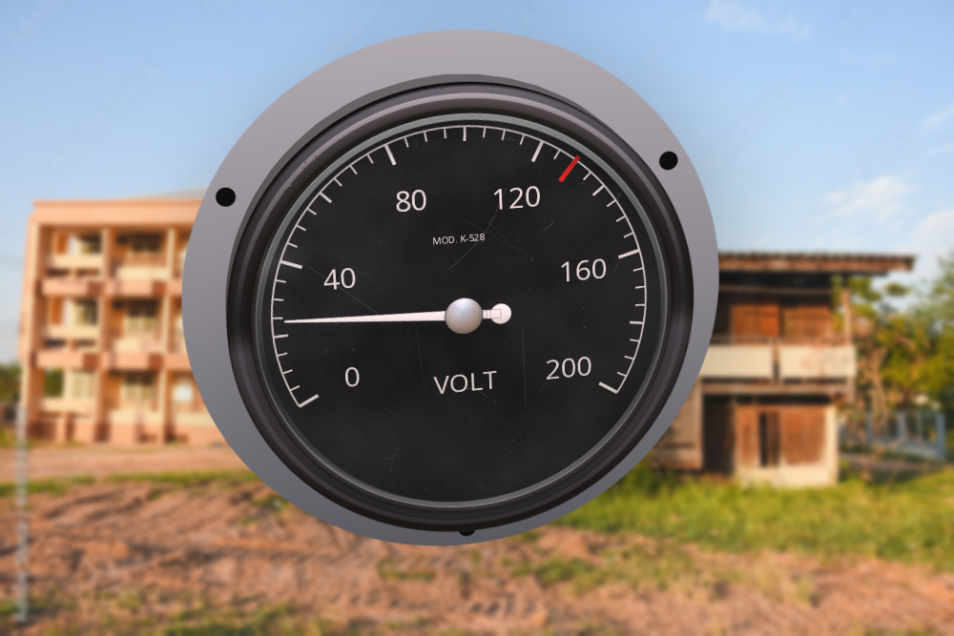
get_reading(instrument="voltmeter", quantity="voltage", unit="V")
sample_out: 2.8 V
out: 25 V
